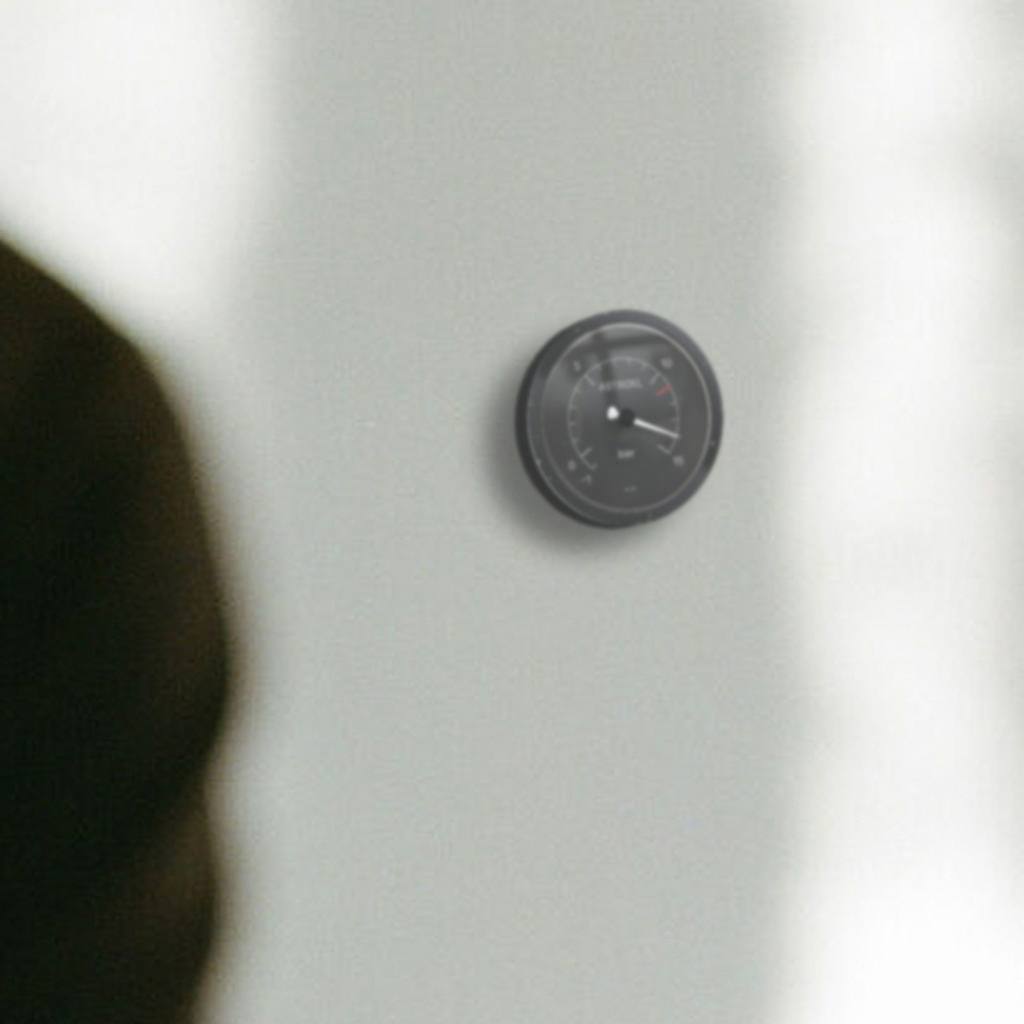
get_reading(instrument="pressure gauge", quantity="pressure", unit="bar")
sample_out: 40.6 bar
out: 14 bar
